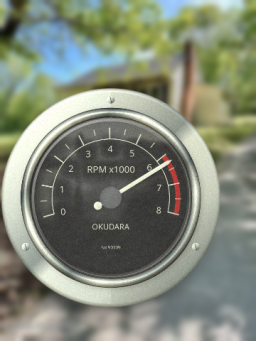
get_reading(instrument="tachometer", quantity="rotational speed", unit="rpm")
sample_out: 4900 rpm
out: 6250 rpm
